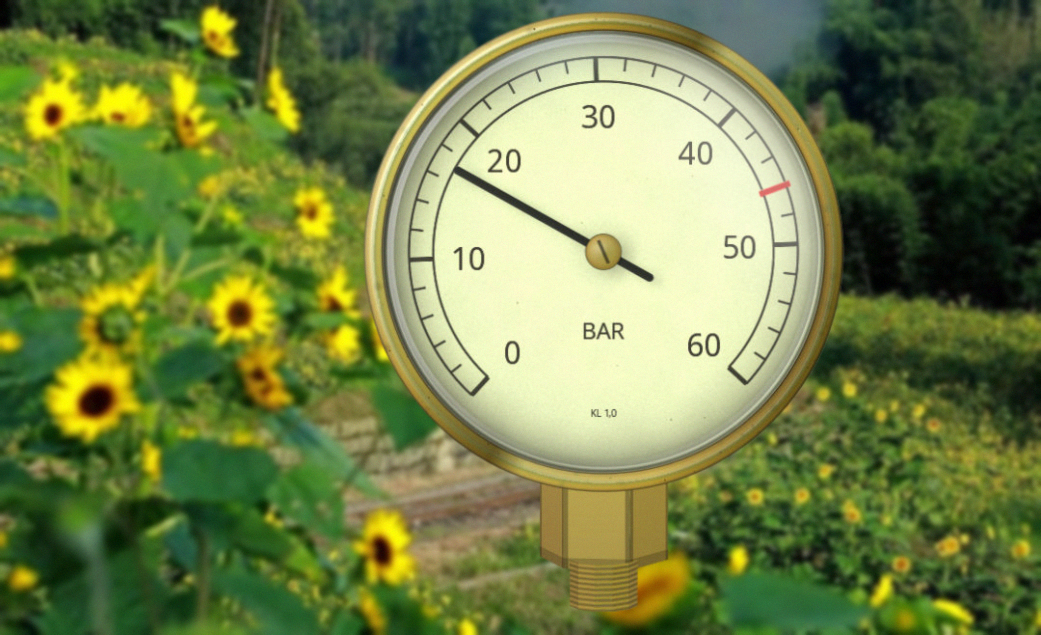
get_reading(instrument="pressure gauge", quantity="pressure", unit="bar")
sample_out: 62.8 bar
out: 17 bar
